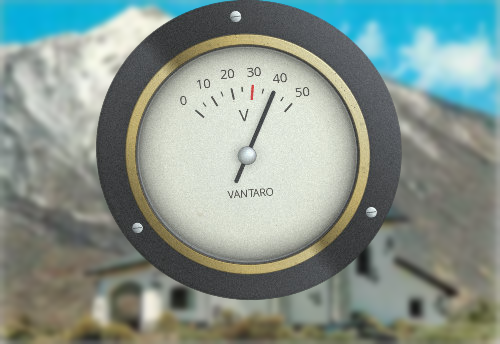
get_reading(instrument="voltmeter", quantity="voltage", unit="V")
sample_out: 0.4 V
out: 40 V
